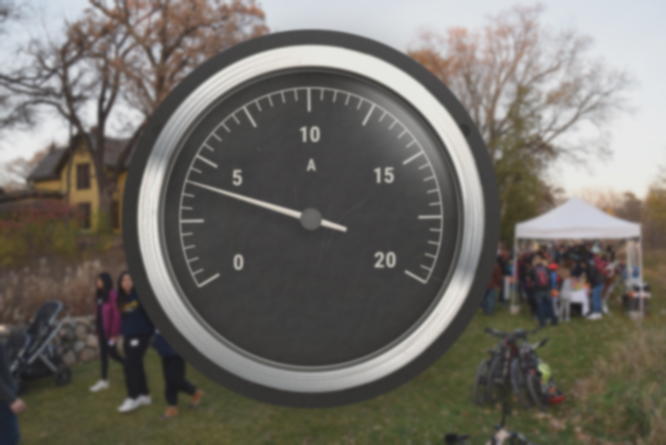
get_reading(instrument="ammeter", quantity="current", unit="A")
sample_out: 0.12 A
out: 4 A
